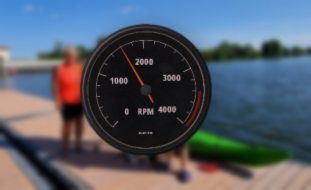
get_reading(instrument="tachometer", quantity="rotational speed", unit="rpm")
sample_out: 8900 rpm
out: 1600 rpm
